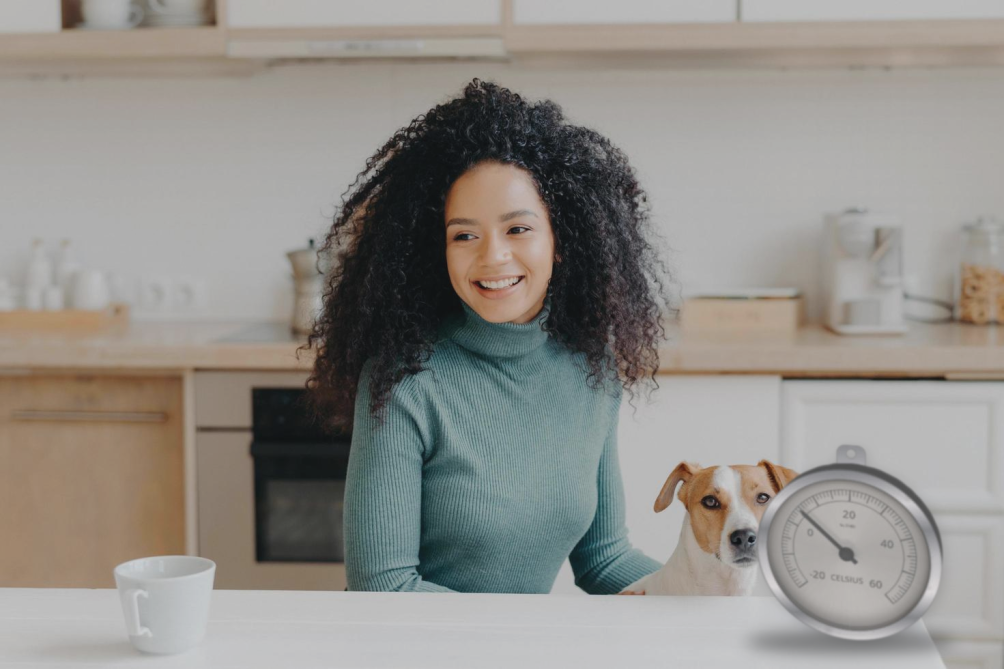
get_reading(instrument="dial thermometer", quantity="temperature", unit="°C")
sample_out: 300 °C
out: 5 °C
